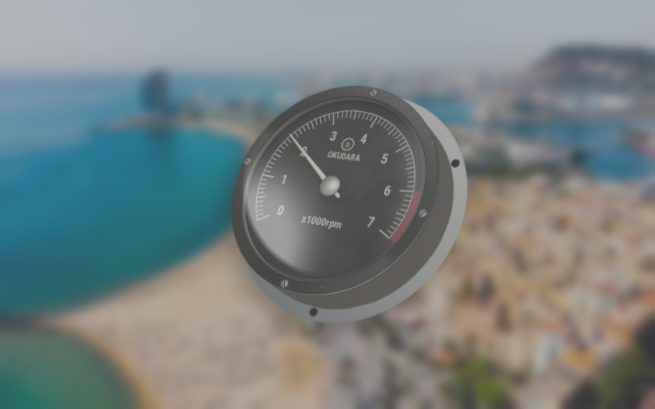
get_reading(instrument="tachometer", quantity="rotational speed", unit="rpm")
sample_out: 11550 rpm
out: 2000 rpm
